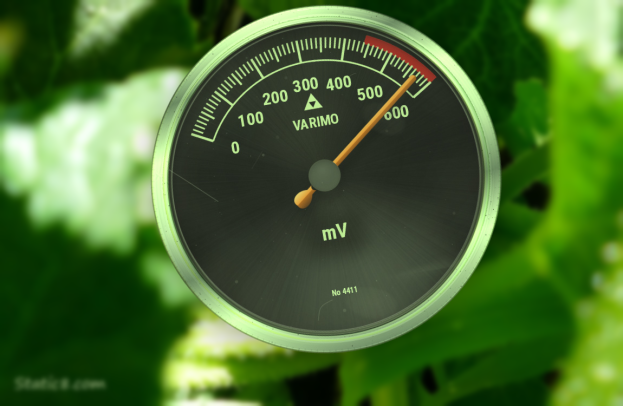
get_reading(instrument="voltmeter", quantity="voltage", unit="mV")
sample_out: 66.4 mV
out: 570 mV
